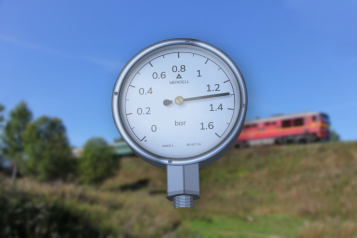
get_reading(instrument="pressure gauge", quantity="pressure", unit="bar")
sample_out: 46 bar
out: 1.3 bar
